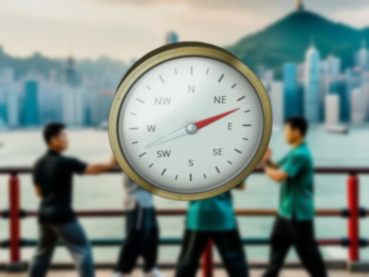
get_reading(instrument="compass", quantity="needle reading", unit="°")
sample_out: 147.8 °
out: 67.5 °
